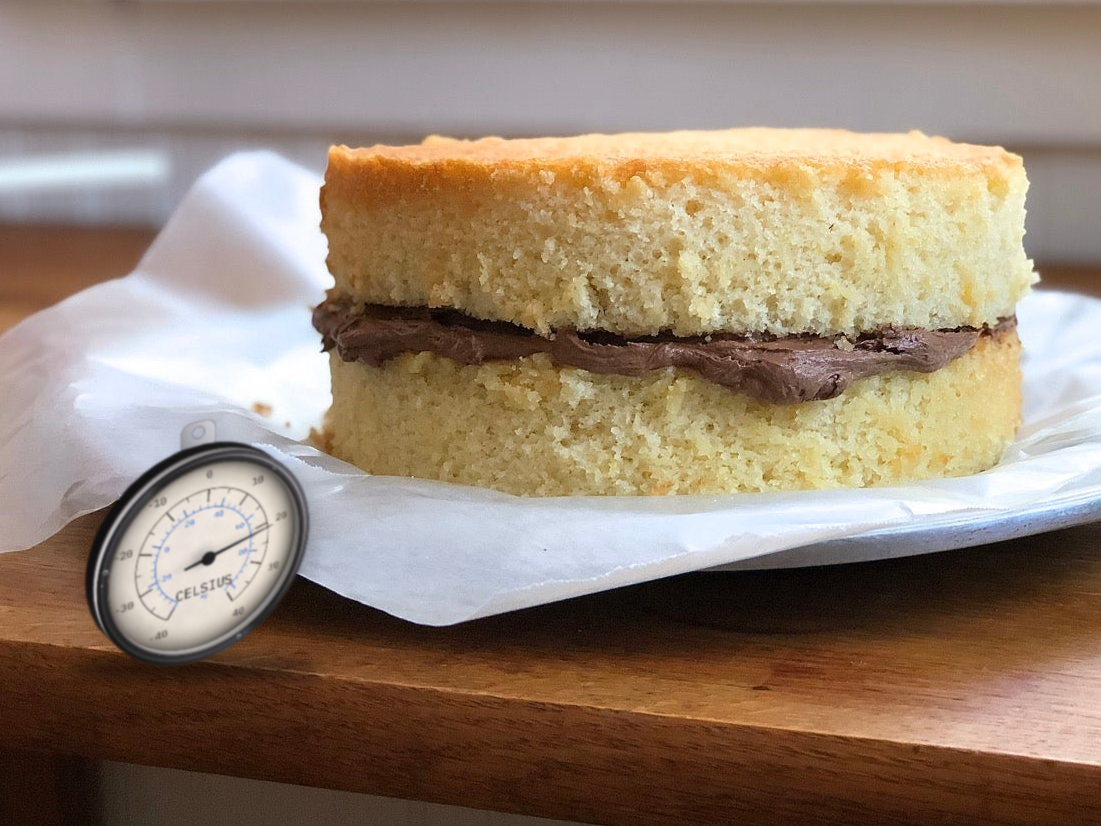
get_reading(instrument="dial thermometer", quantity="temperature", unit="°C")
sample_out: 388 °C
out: 20 °C
